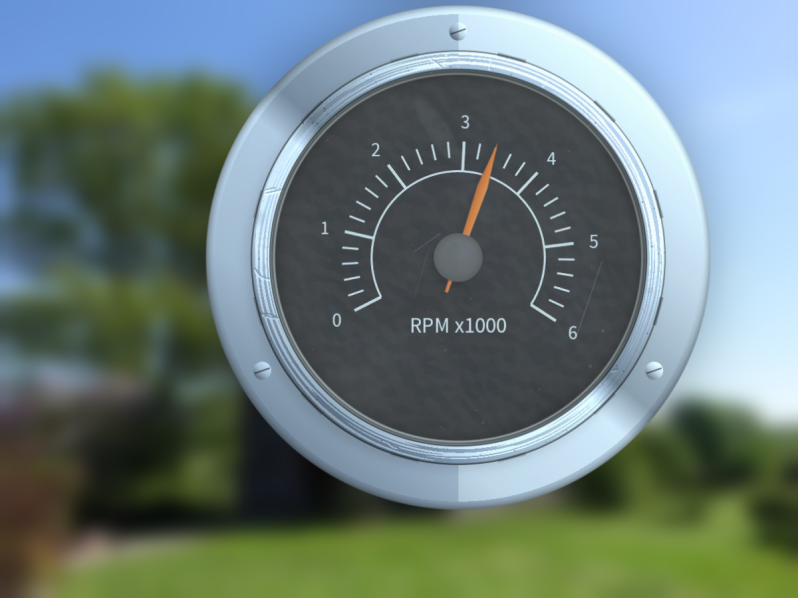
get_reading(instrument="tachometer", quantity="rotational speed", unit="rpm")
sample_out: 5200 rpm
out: 3400 rpm
